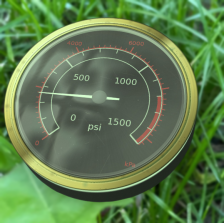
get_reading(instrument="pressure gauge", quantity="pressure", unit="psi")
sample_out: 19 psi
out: 250 psi
